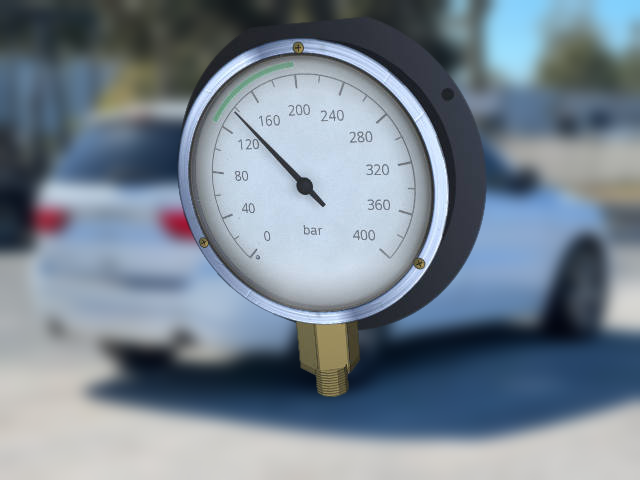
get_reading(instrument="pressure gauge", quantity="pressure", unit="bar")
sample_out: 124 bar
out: 140 bar
